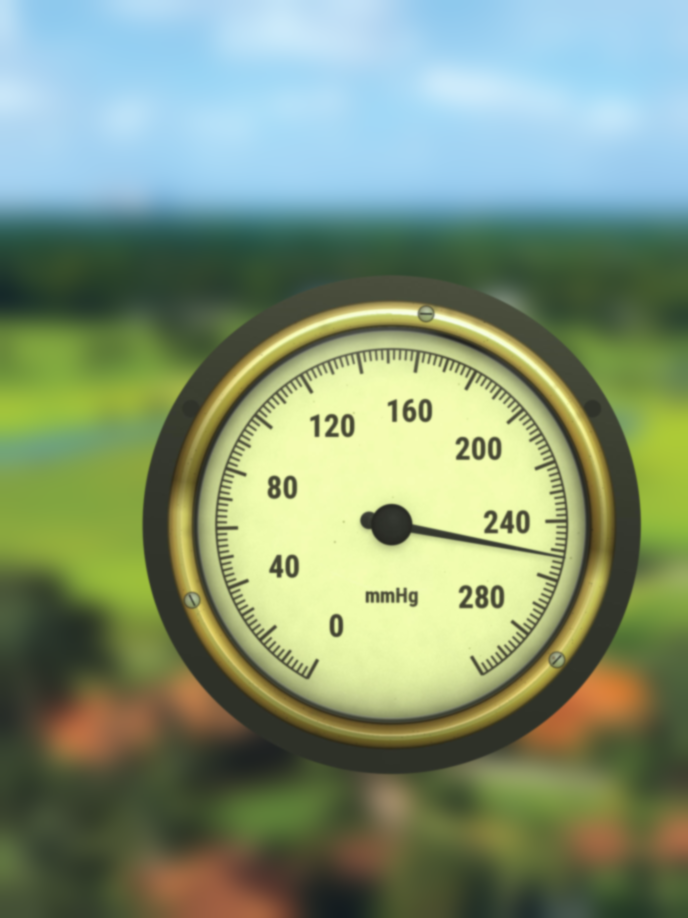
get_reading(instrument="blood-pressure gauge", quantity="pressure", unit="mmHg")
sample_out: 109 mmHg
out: 252 mmHg
